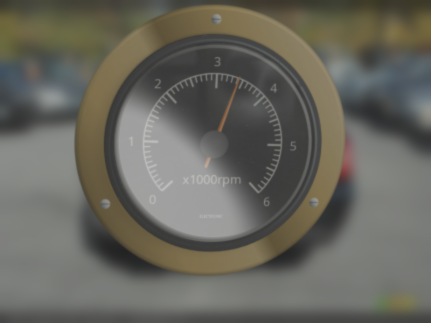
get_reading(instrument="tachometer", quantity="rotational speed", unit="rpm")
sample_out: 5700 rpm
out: 3400 rpm
